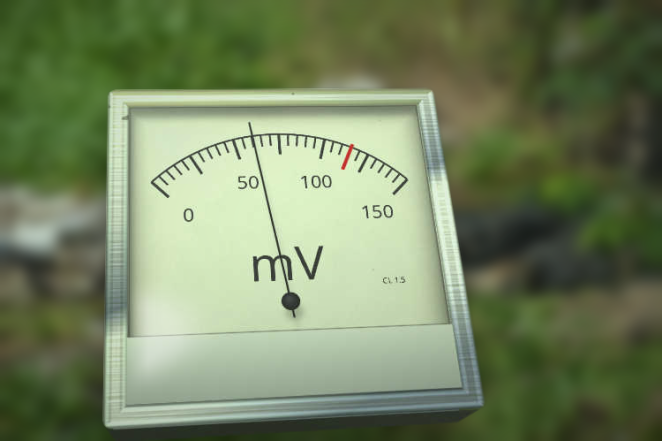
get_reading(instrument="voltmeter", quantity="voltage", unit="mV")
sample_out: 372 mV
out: 60 mV
